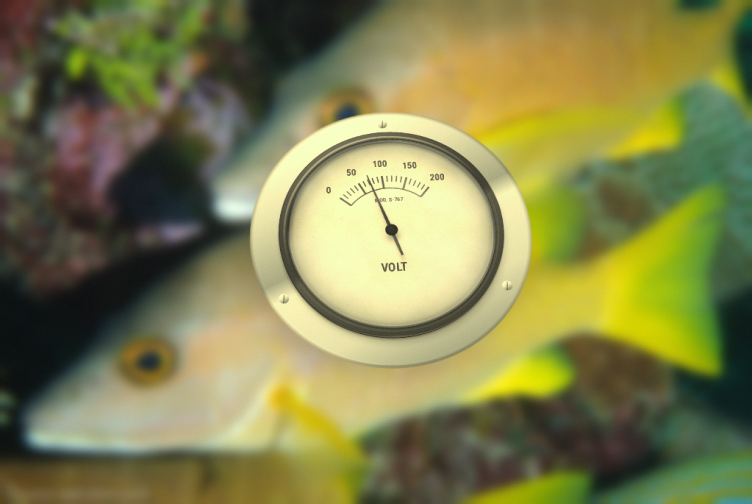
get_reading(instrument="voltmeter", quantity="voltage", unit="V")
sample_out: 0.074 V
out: 70 V
